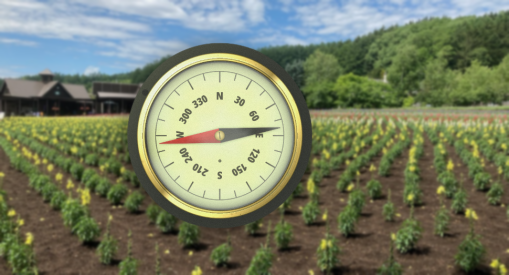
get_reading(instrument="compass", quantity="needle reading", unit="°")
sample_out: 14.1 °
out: 262.5 °
